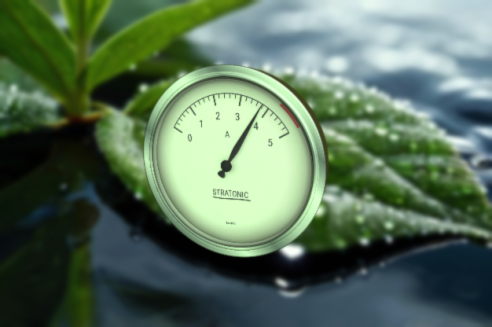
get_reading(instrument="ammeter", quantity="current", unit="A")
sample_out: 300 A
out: 3.8 A
